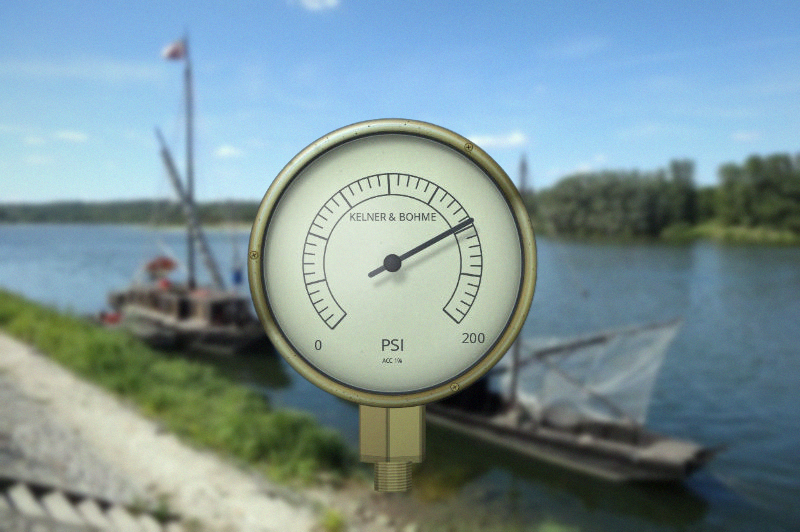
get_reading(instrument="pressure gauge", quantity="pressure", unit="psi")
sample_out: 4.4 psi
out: 147.5 psi
